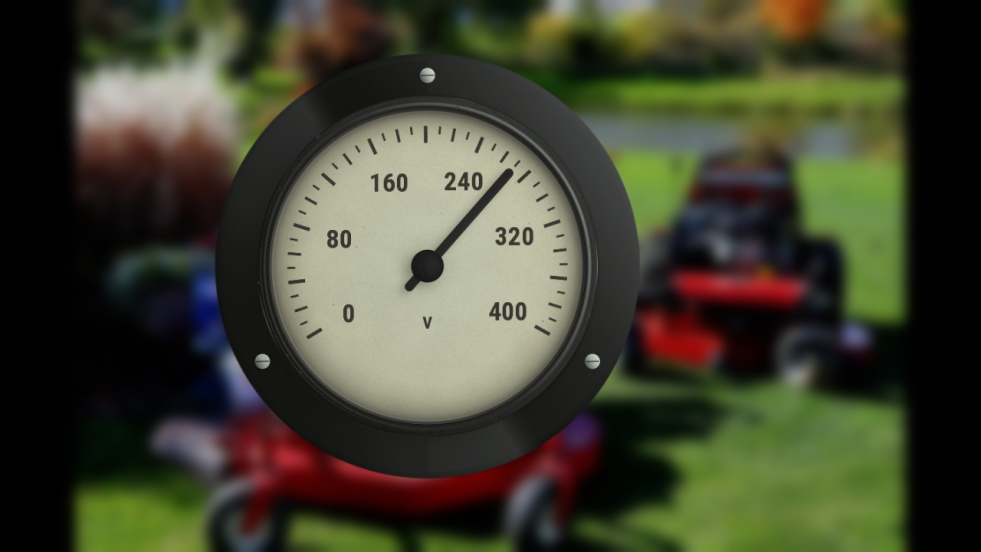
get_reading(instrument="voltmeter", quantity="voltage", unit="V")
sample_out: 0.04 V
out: 270 V
